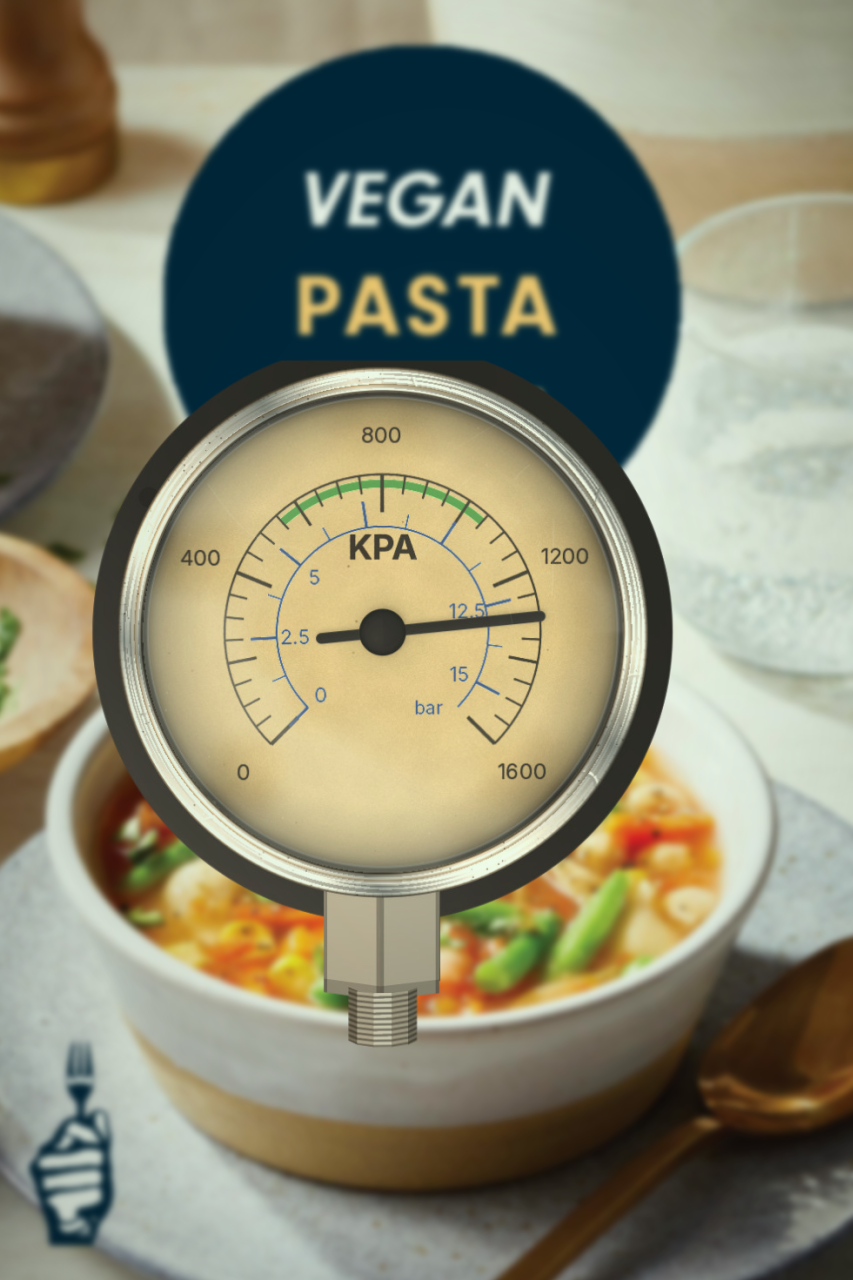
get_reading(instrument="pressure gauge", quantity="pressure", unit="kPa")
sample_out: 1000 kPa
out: 1300 kPa
